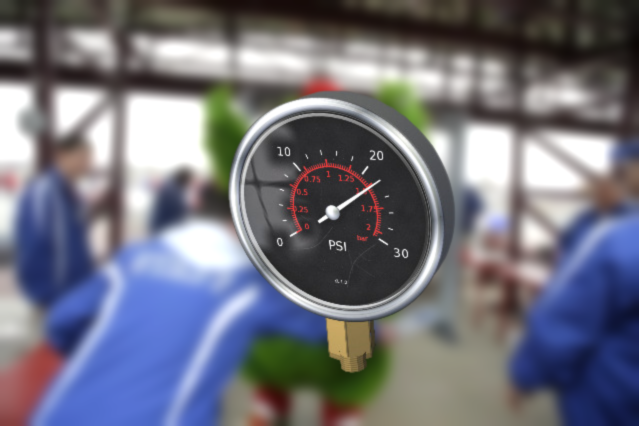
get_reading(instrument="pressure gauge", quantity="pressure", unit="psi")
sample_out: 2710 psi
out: 22 psi
